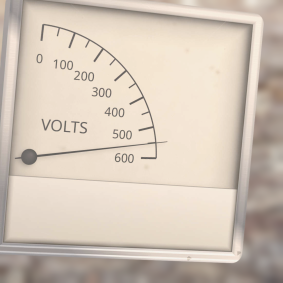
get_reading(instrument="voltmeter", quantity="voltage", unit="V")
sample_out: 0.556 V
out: 550 V
